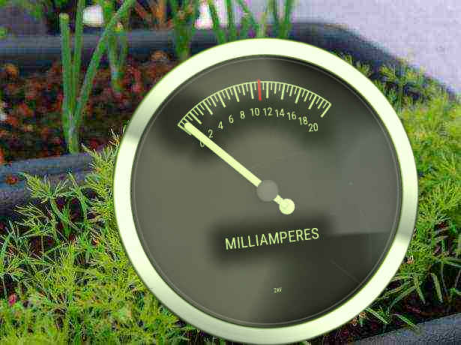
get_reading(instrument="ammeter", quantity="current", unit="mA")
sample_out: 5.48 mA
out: 0.5 mA
